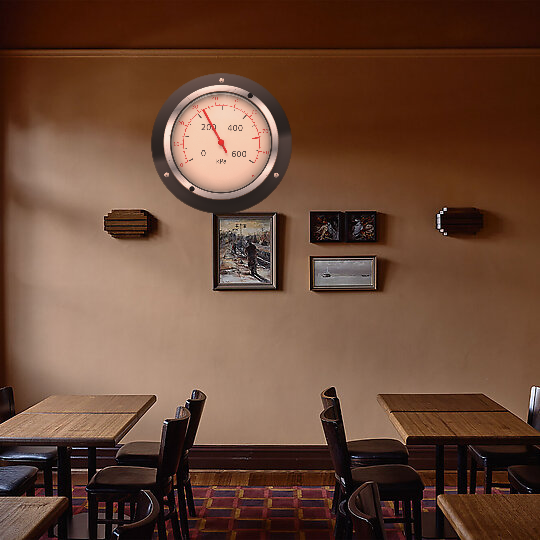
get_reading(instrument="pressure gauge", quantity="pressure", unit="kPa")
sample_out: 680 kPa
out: 225 kPa
